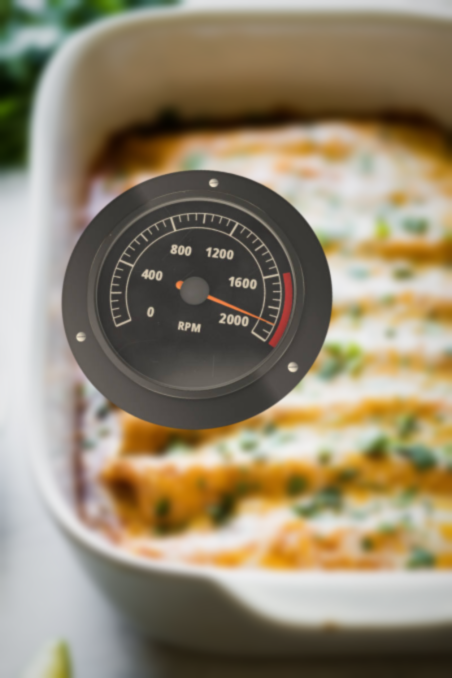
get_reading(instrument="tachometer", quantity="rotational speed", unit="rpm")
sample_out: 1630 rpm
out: 1900 rpm
